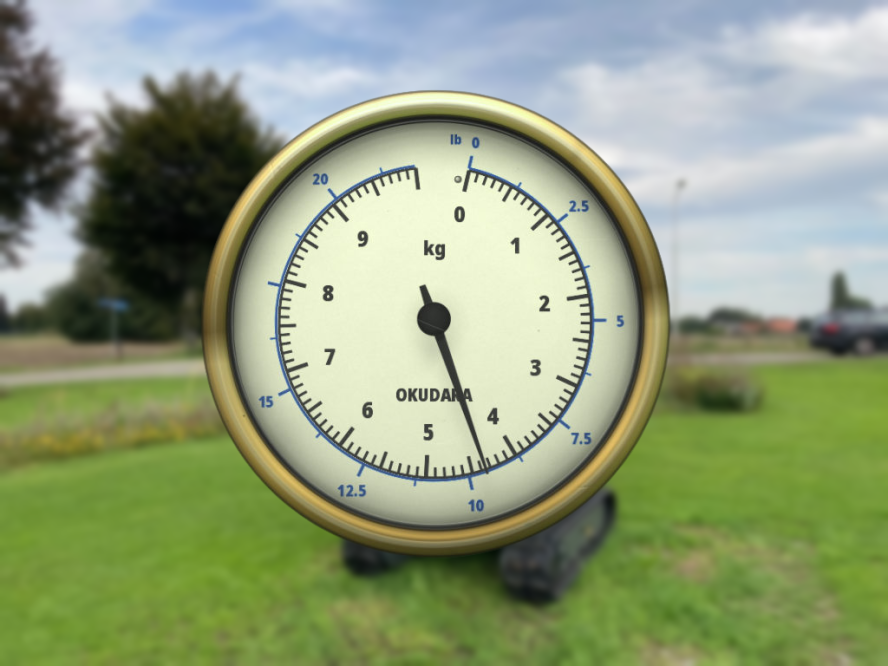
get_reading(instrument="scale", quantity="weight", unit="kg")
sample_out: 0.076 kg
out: 4.35 kg
